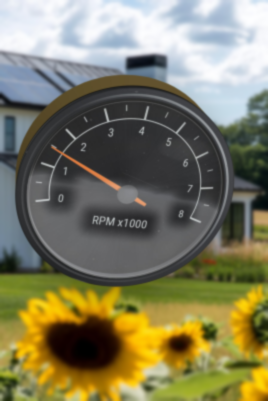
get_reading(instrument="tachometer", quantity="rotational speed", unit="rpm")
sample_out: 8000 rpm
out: 1500 rpm
